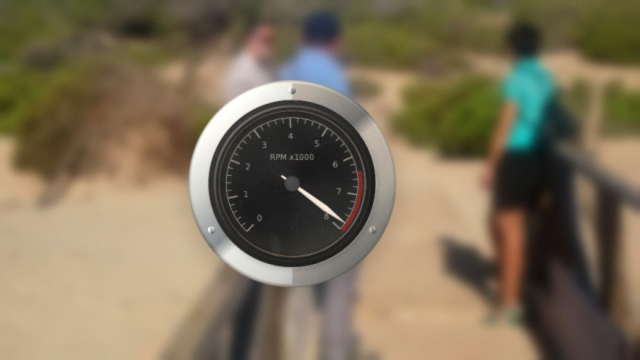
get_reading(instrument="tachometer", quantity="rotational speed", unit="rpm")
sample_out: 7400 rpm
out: 7800 rpm
